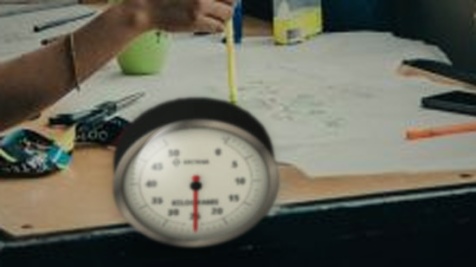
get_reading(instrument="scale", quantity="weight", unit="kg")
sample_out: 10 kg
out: 25 kg
